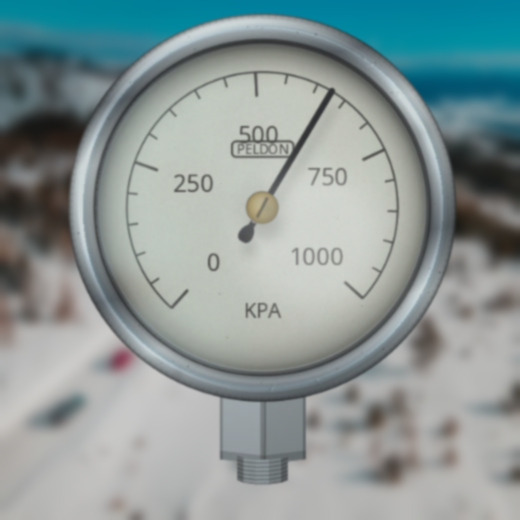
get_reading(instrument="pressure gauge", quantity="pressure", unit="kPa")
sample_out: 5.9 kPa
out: 625 kPa
